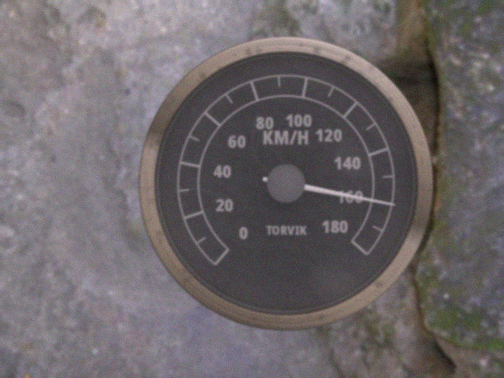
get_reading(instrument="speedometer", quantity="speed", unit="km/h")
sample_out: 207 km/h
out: 160 km/h
